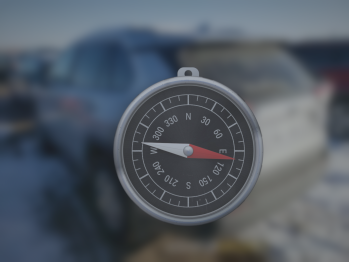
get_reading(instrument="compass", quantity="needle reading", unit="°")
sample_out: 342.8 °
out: 100 °
